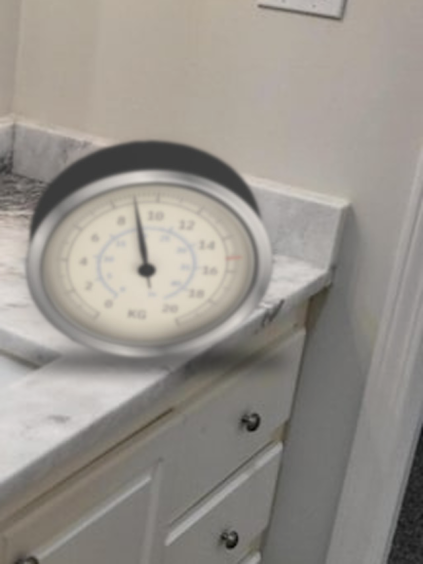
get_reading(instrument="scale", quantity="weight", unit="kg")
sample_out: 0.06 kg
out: 9 kg
